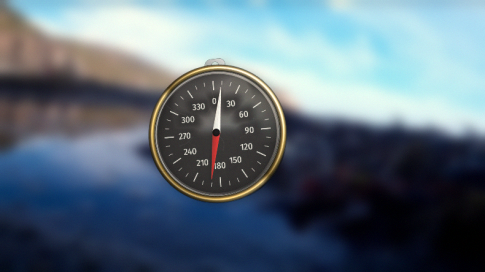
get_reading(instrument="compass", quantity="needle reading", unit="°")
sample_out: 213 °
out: 190 °
